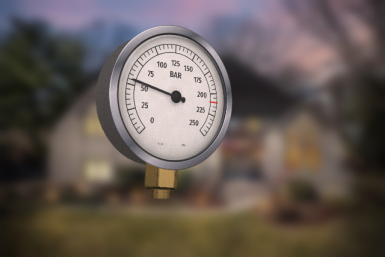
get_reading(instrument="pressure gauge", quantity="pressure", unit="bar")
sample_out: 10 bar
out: 55 bar
